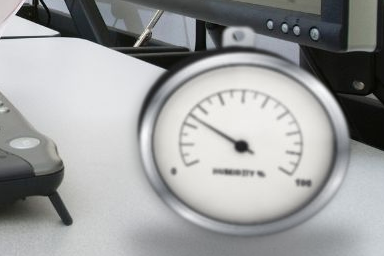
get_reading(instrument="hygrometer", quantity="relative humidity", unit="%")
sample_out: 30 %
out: 25 %
